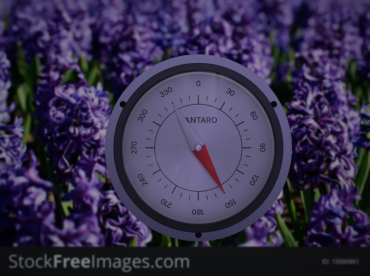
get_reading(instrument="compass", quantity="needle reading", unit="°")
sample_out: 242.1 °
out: 150 °
